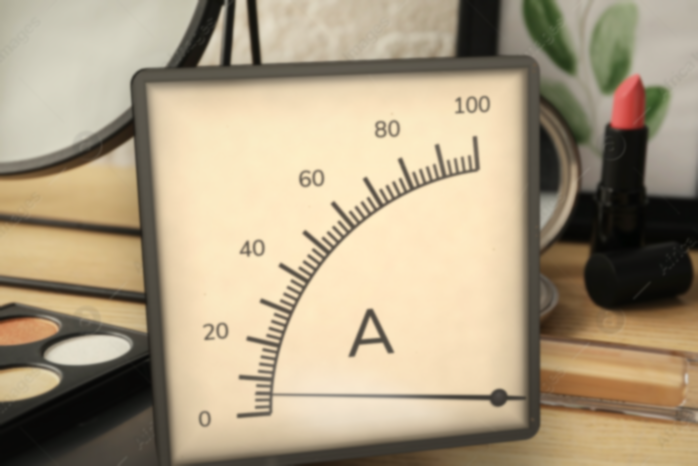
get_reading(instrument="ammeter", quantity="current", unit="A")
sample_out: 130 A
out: 6 A
